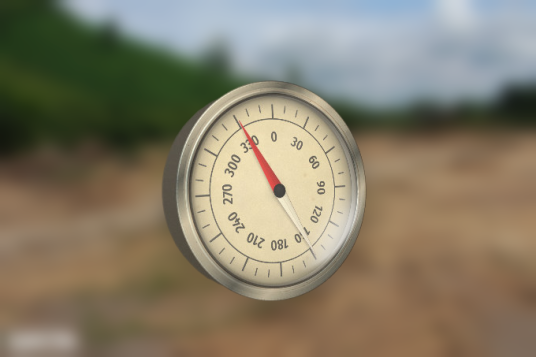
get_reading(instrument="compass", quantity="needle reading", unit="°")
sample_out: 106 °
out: 330 °
